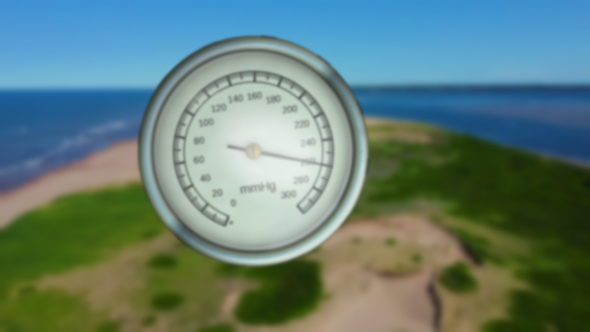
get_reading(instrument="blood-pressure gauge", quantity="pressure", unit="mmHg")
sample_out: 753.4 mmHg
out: 260 mmHg
